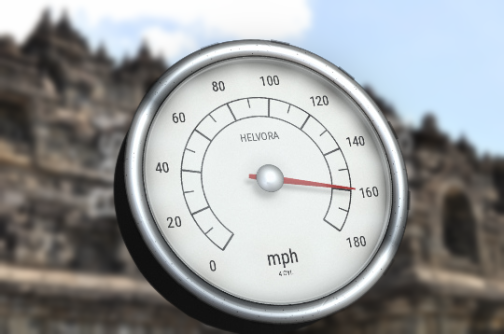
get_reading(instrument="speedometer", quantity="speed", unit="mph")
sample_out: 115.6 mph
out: 160 mph
